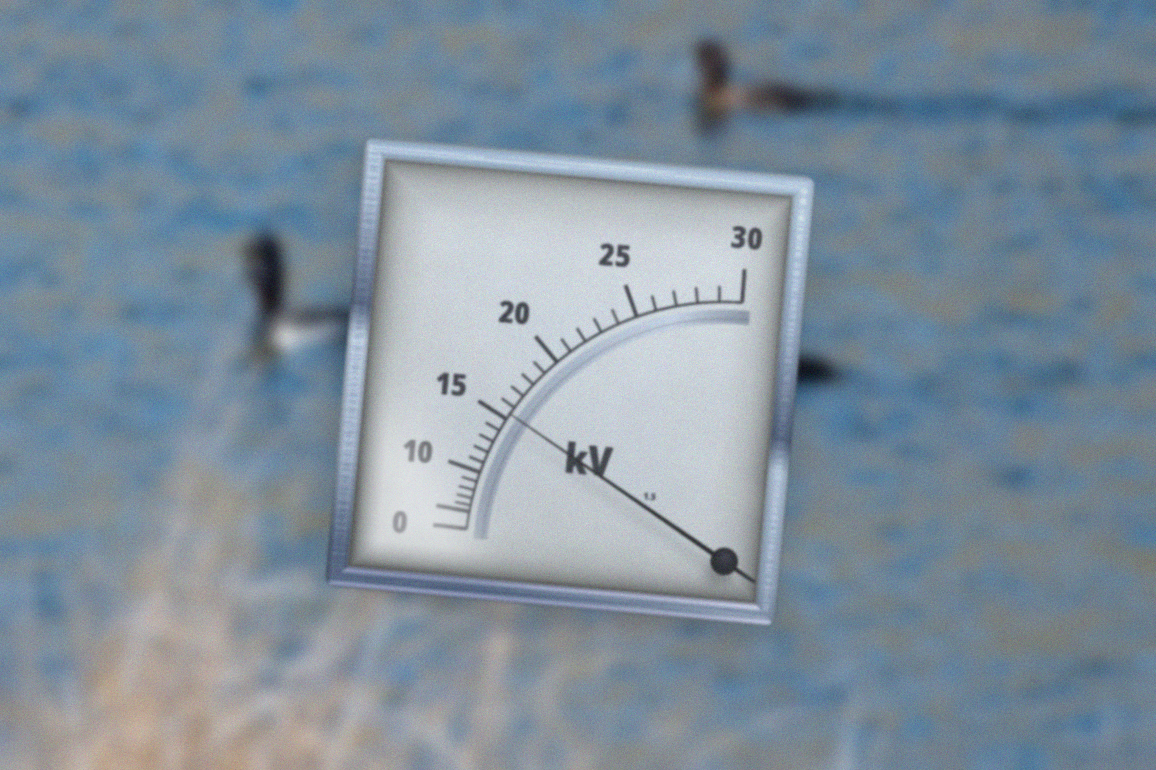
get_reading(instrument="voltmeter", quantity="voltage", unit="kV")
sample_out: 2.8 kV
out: 15.5 kV
